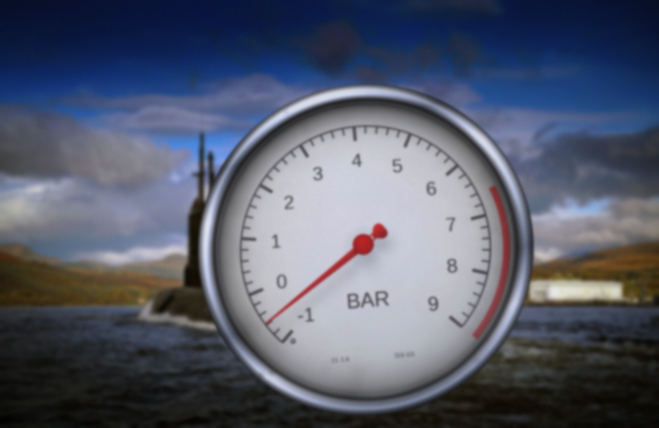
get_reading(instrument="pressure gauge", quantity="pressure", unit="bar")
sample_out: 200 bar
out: -0.6 bar
